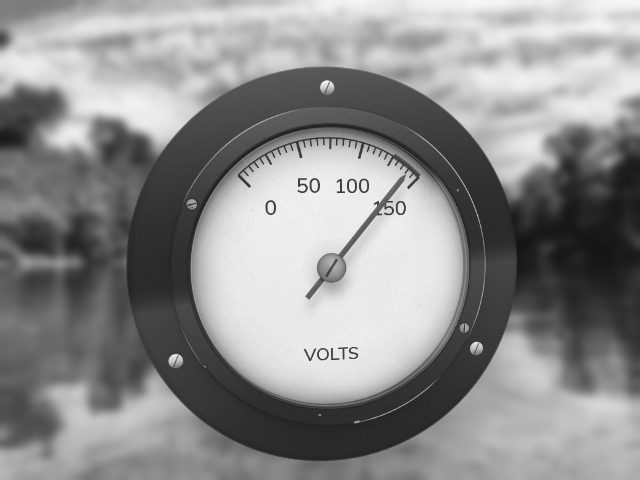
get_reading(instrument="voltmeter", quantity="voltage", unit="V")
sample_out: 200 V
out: 140 V
